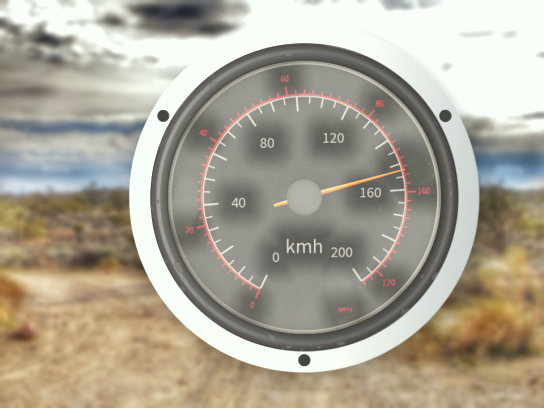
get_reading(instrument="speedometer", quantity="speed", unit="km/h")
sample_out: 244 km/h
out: 152.5 km/h
